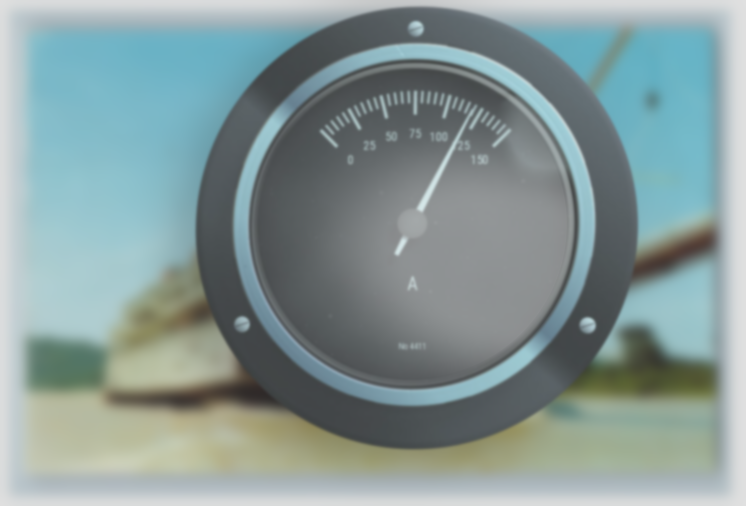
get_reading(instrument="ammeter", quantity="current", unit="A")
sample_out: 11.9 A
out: 120 A
